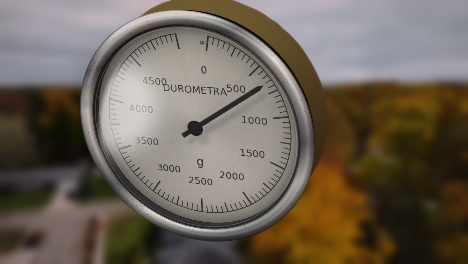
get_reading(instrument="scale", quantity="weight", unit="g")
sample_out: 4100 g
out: 650 g
